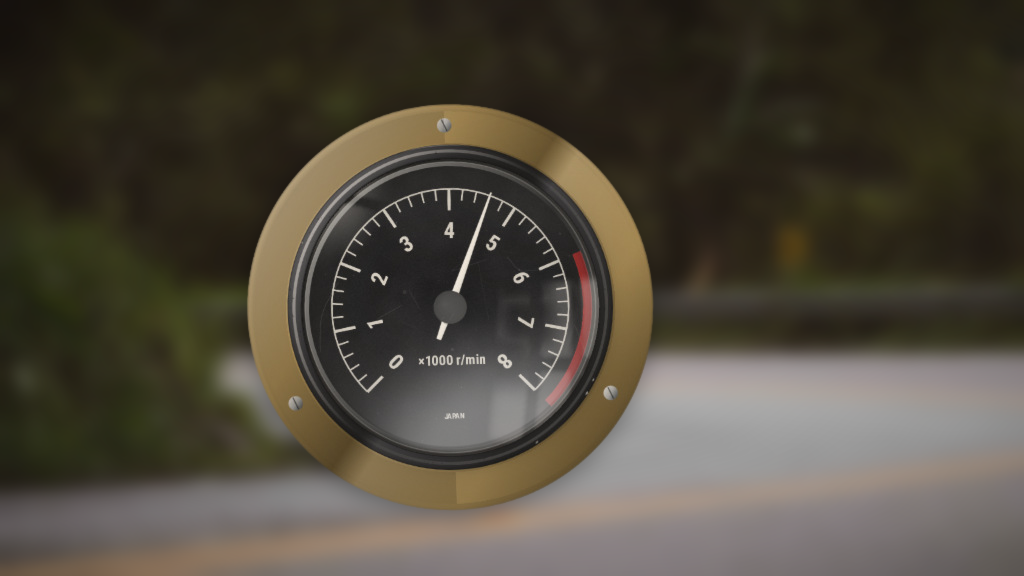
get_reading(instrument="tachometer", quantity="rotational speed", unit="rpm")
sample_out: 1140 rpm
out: 4600 rpm
